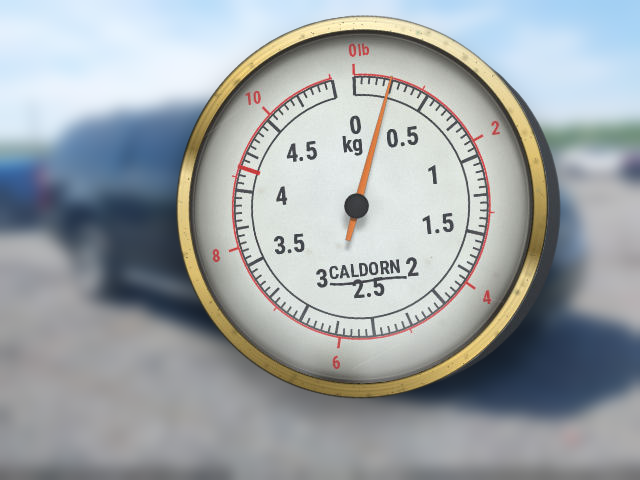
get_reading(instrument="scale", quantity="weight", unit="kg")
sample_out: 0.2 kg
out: 0.25 kg
